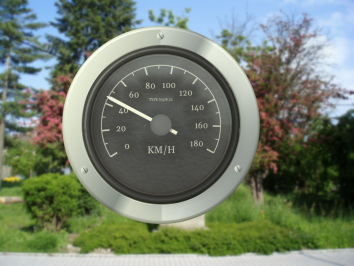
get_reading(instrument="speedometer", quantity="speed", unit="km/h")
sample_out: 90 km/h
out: 45 km/h
